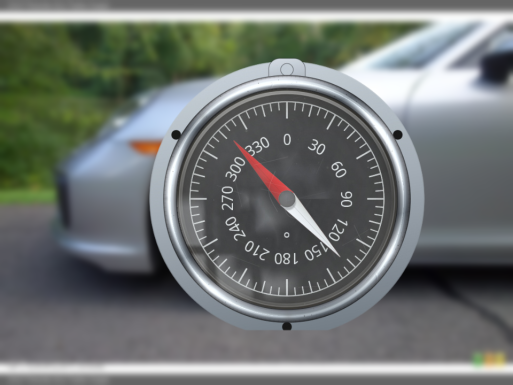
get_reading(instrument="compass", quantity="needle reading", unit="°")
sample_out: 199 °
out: 317.5 °
